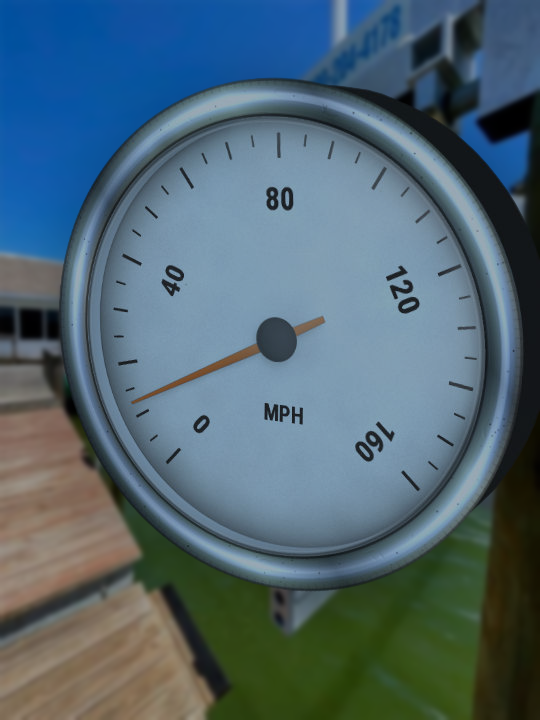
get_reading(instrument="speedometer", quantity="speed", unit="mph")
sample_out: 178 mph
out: 12.5 mph
